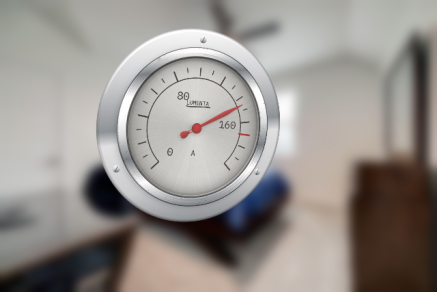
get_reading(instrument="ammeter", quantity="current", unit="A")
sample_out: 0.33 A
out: 145 A
